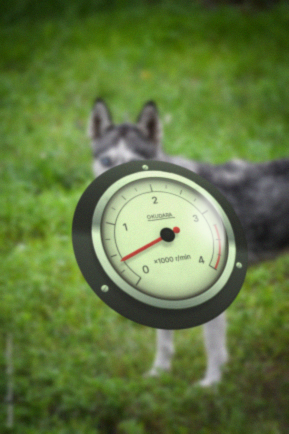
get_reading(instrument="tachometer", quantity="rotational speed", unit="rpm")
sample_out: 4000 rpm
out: 375 rpm
